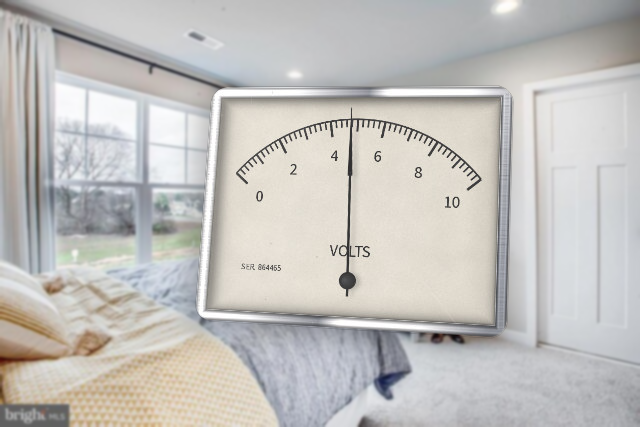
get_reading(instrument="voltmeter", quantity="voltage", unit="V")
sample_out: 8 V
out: 4.8 V
